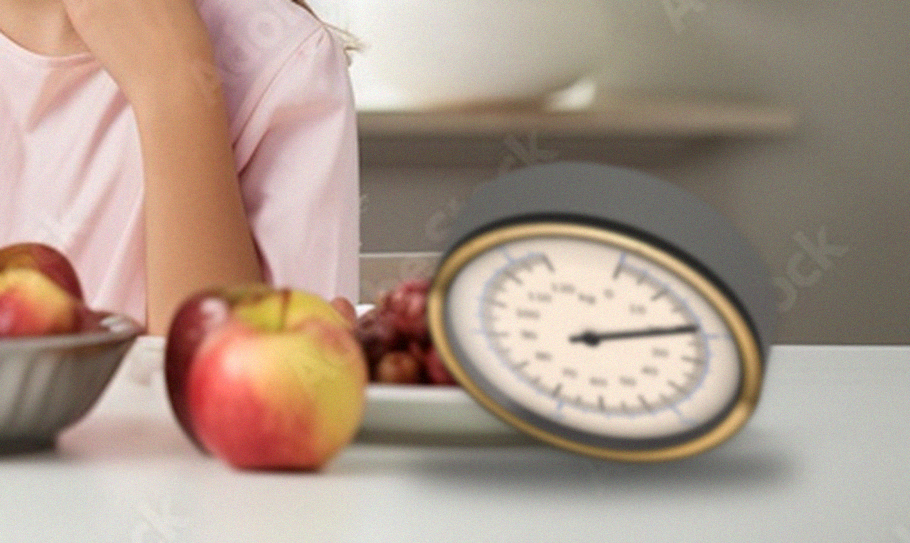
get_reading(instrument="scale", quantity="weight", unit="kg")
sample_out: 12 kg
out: 20 kg
